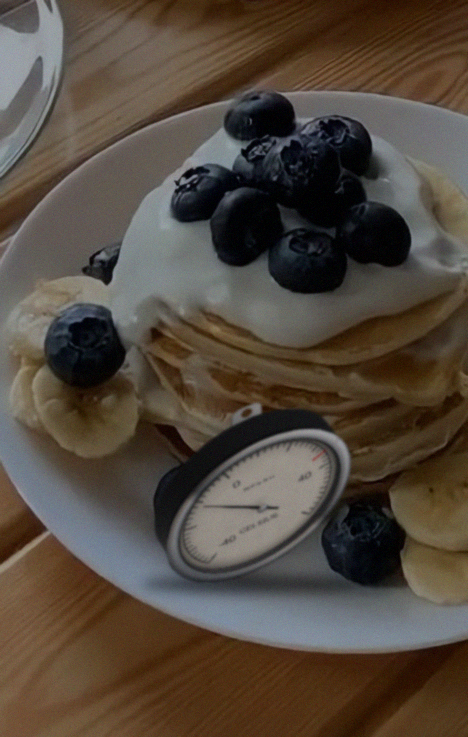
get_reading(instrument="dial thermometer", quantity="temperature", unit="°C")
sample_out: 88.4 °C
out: -10 °C
